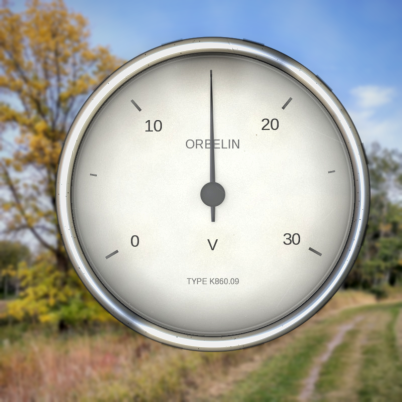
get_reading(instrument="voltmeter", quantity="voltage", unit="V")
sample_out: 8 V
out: 15 V
